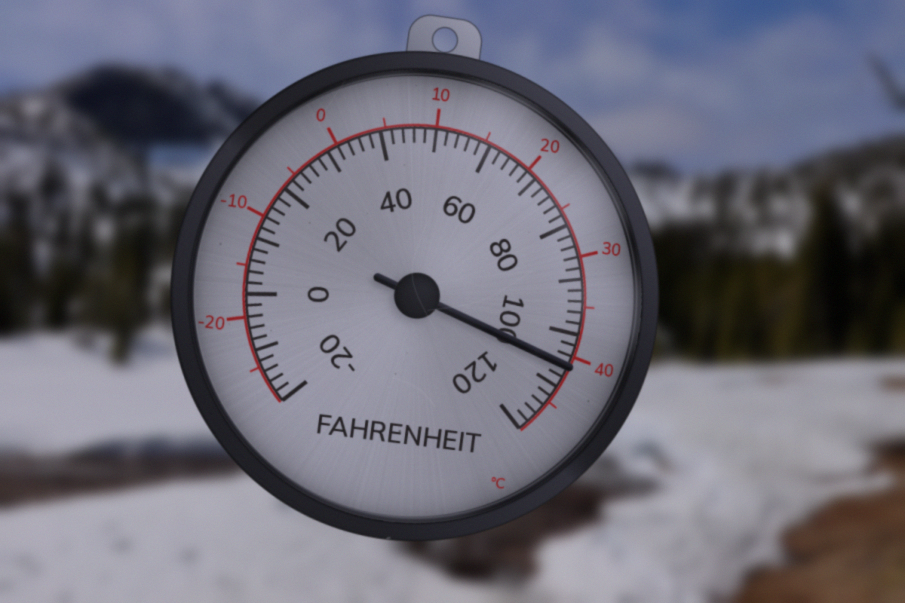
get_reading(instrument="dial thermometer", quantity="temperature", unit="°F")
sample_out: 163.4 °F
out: 106 °F
